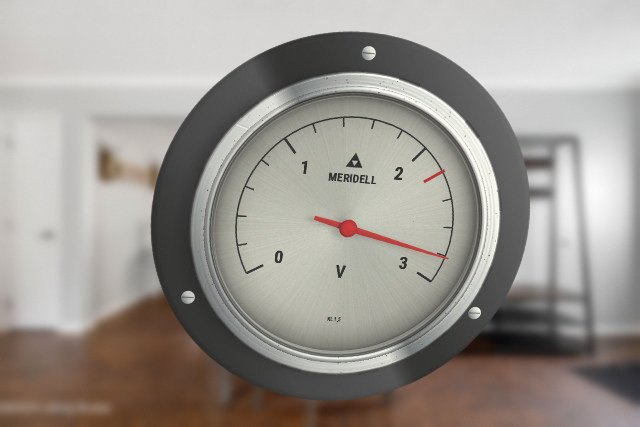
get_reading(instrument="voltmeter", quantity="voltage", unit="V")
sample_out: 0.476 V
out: 2.8 V
